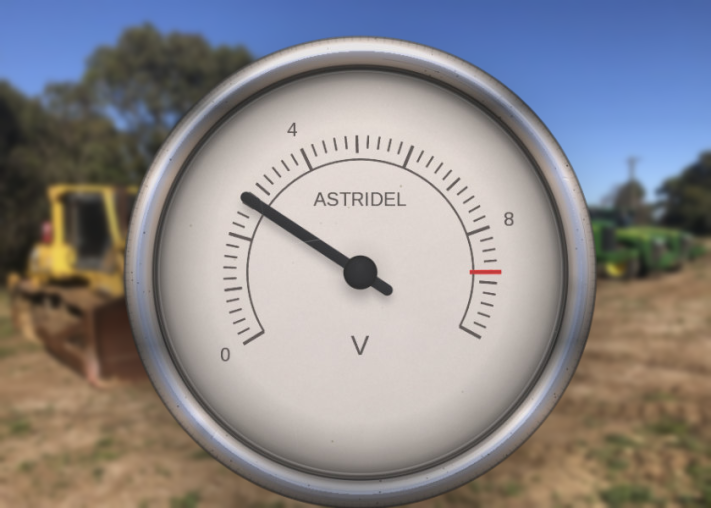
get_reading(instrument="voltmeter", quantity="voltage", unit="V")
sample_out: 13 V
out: 2.7 V
